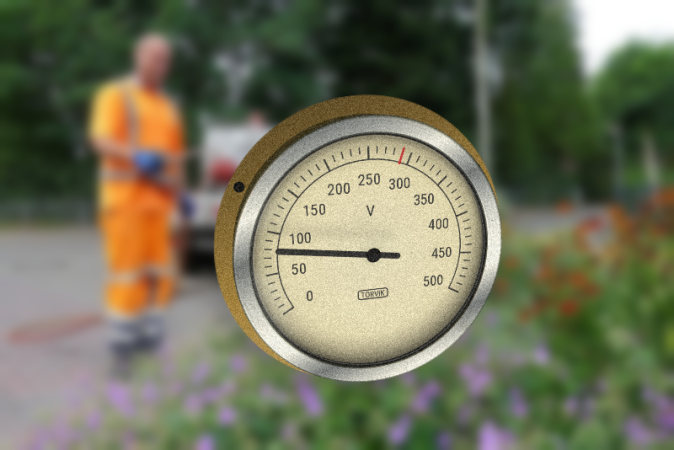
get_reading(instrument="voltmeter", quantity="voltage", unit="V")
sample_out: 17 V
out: 80 V
